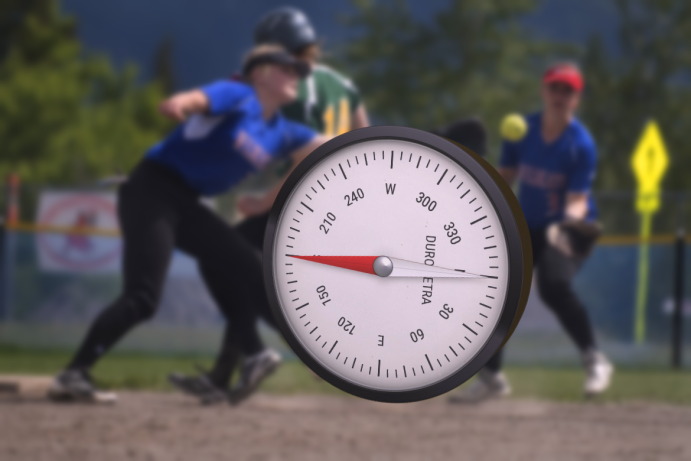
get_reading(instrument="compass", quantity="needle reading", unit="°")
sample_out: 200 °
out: 180 °
